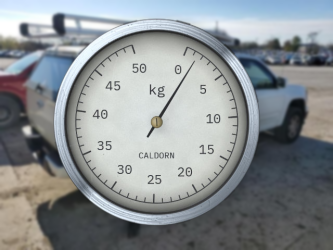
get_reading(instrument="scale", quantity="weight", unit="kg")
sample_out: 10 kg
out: 1.5 kg
